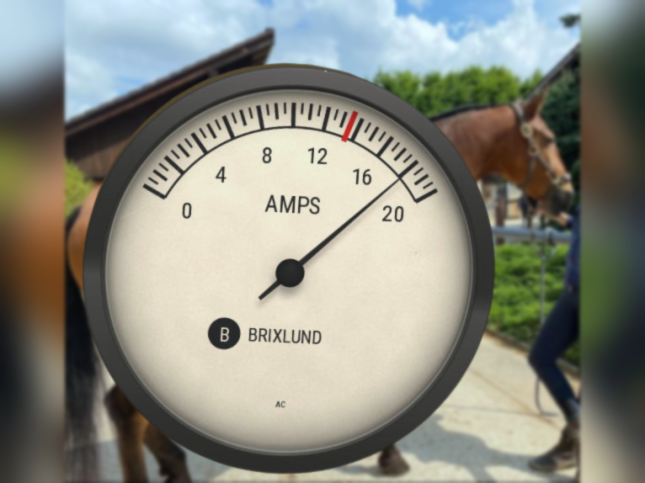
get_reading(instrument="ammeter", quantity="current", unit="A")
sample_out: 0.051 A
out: 18 A
